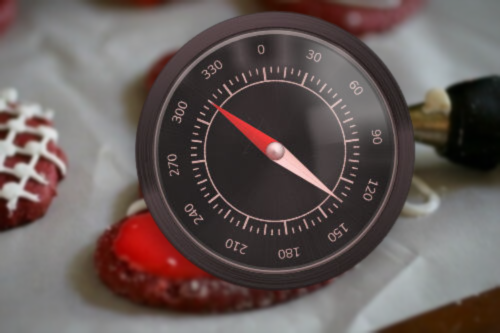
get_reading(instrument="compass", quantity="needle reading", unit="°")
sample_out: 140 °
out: 315 °
